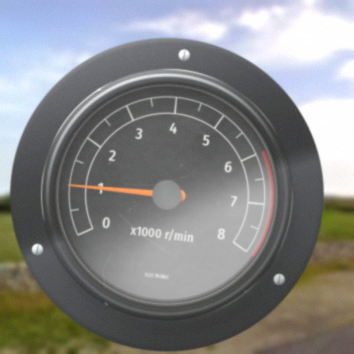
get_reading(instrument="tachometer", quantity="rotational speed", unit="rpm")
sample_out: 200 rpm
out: 1000 rpm
